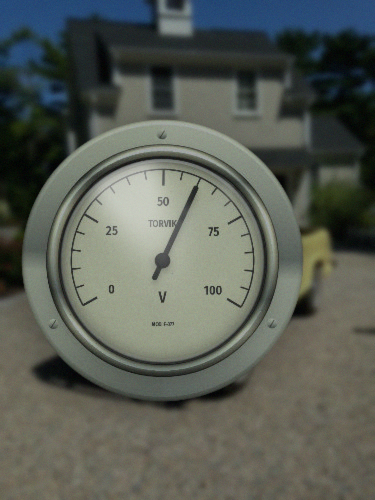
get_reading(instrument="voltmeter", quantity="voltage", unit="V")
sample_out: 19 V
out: 60 V
